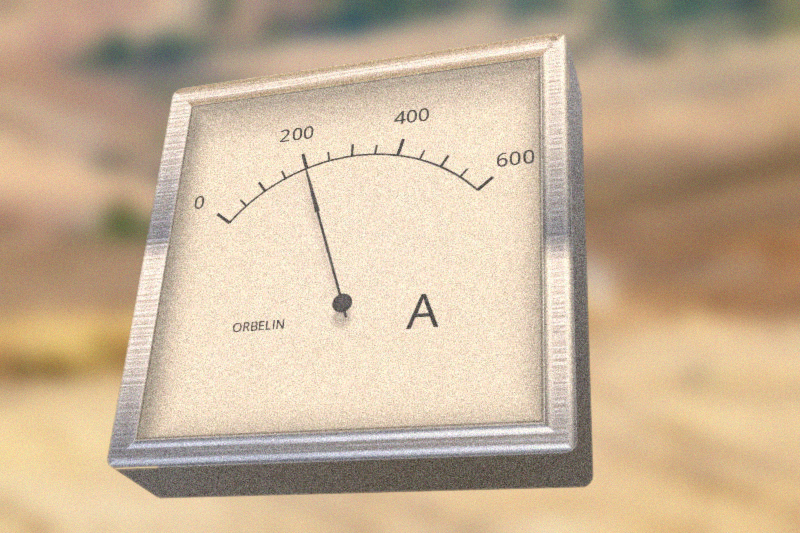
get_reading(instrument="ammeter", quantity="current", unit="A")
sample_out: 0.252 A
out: 200 A
